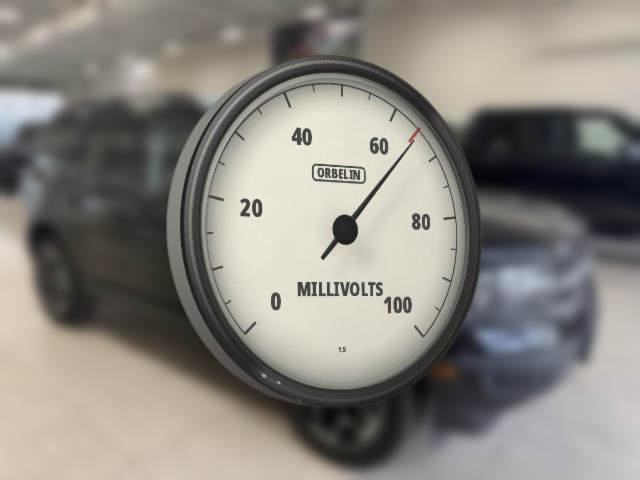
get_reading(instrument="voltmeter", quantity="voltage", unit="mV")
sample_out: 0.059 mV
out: 65 mV
